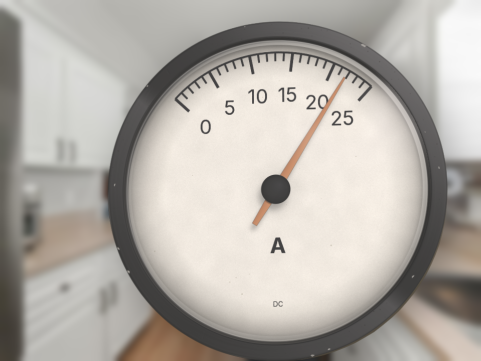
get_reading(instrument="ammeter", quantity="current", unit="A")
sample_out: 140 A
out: 22 A
